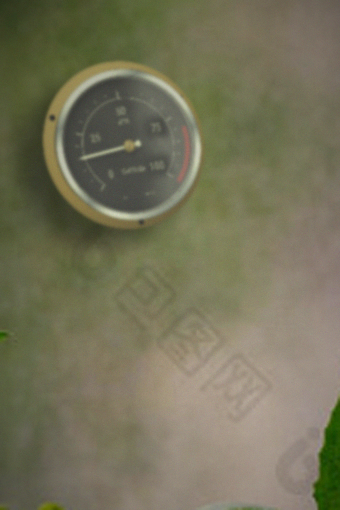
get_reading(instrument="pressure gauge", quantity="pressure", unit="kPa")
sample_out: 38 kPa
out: 15 kPa
